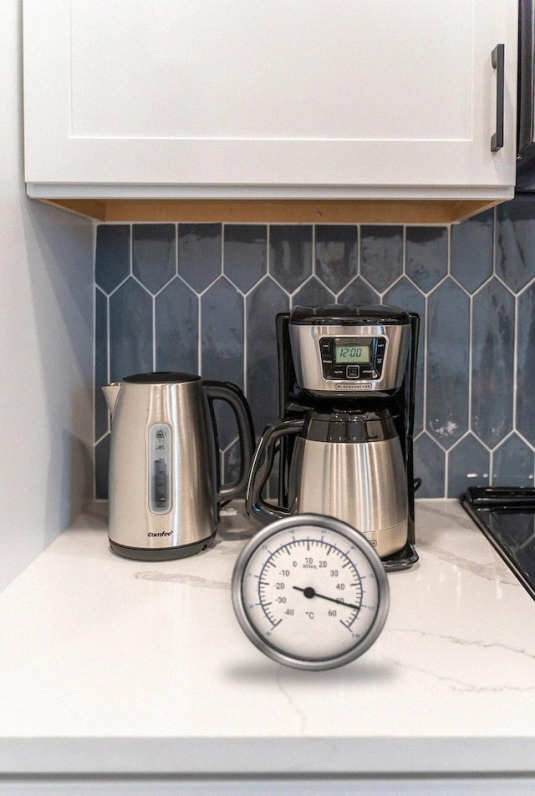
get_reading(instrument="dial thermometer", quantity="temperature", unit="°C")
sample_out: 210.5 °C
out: 50 °C
